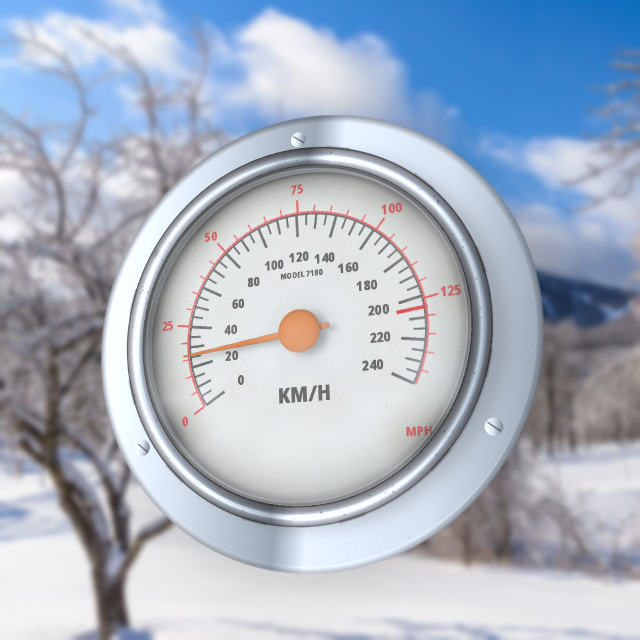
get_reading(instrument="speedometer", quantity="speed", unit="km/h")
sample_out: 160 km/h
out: 25 km/h
